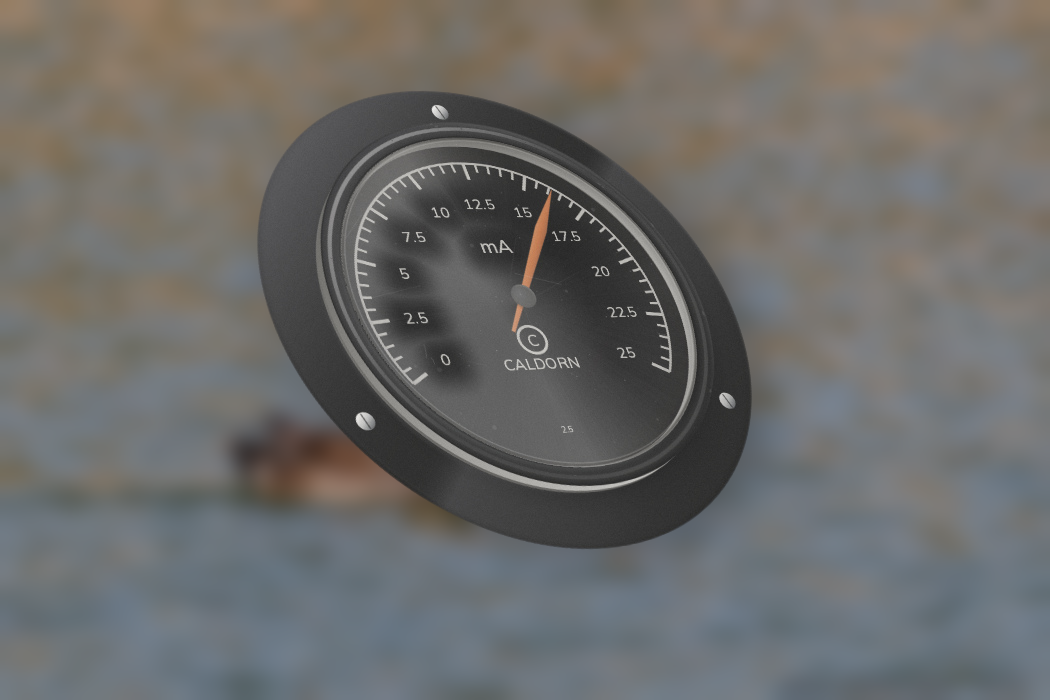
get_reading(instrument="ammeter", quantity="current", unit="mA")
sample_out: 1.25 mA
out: 16 mA
